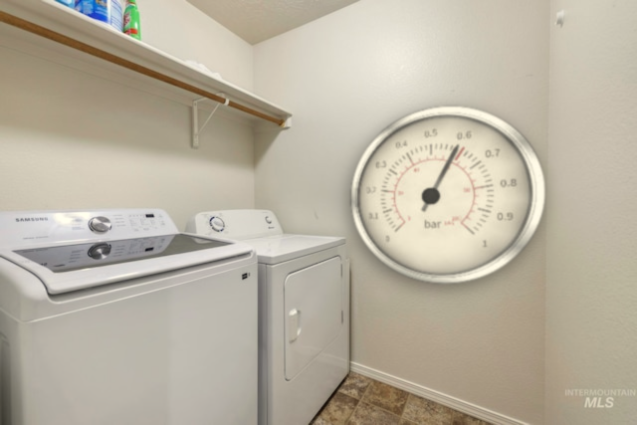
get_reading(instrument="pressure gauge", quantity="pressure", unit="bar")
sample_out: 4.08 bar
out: 0.6 bar
